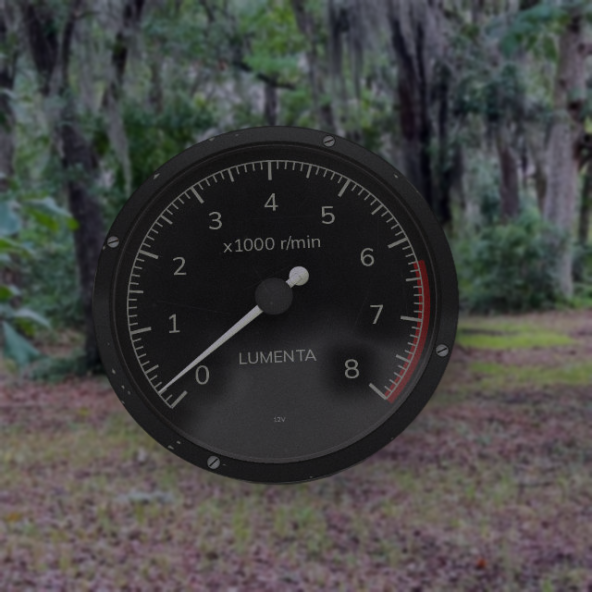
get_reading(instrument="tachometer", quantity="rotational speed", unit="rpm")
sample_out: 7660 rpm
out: 200 rpm
